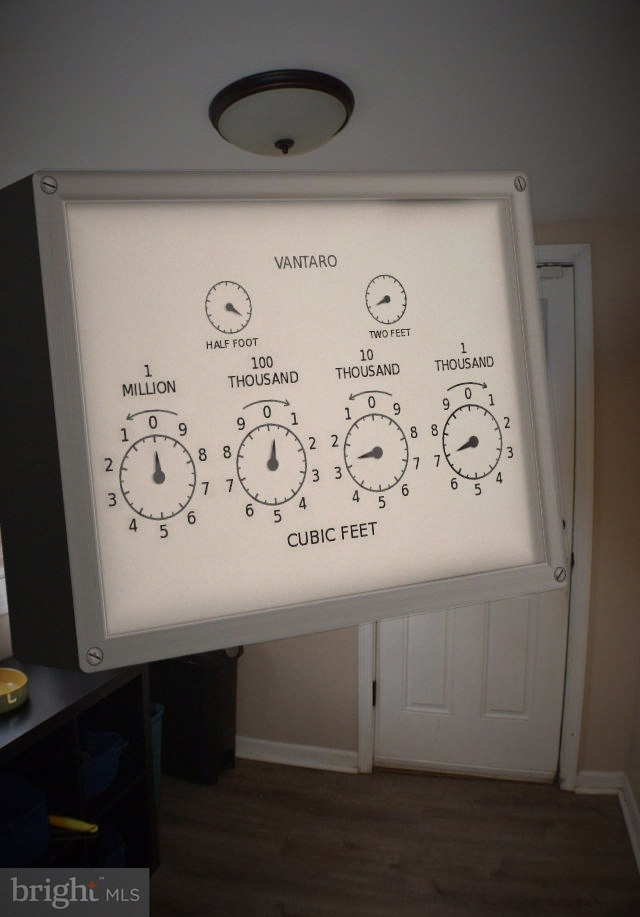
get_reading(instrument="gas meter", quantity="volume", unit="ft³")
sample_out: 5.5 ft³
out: 2700 ft³
